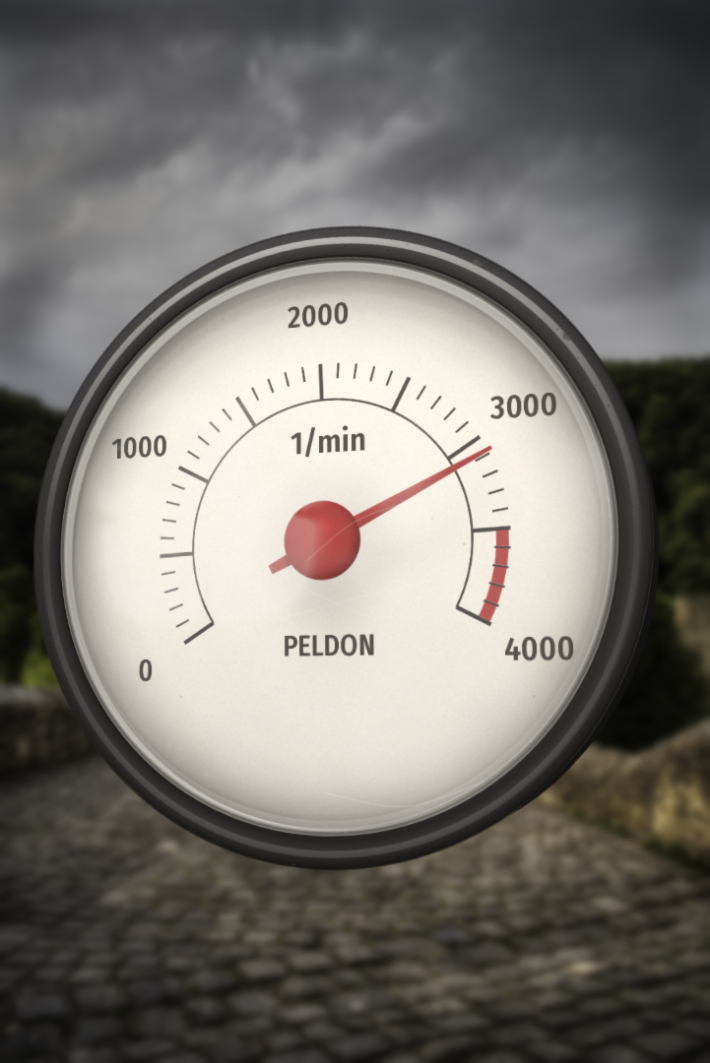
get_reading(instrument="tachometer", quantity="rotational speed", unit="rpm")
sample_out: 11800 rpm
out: 3100 rpm
